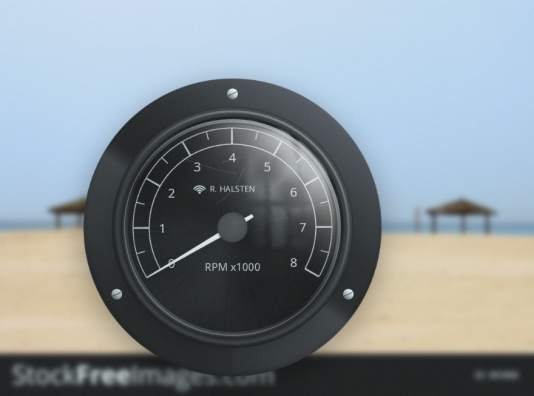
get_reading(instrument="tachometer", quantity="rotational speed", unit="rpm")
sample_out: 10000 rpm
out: 0 rpm
